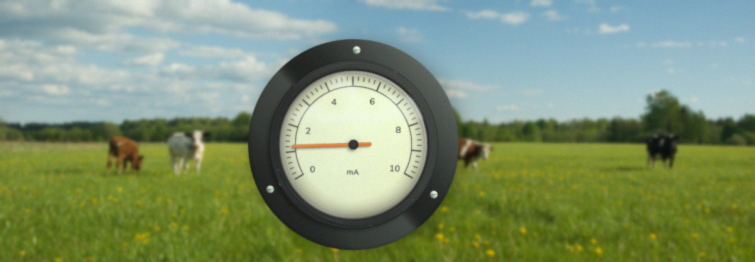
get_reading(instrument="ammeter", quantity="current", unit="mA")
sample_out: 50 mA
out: 1.2 mA
